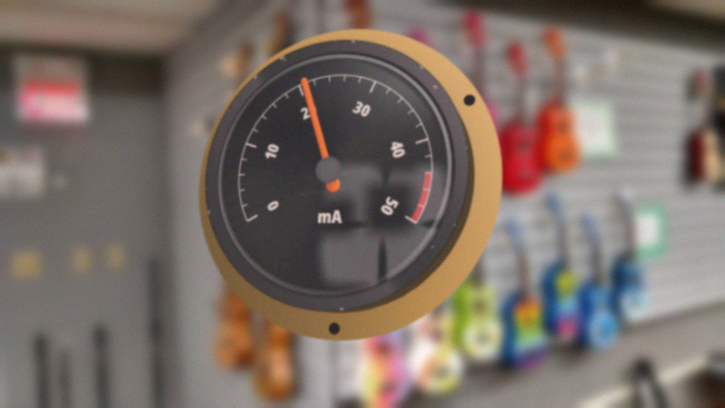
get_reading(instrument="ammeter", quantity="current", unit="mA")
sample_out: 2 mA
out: 21 mA
